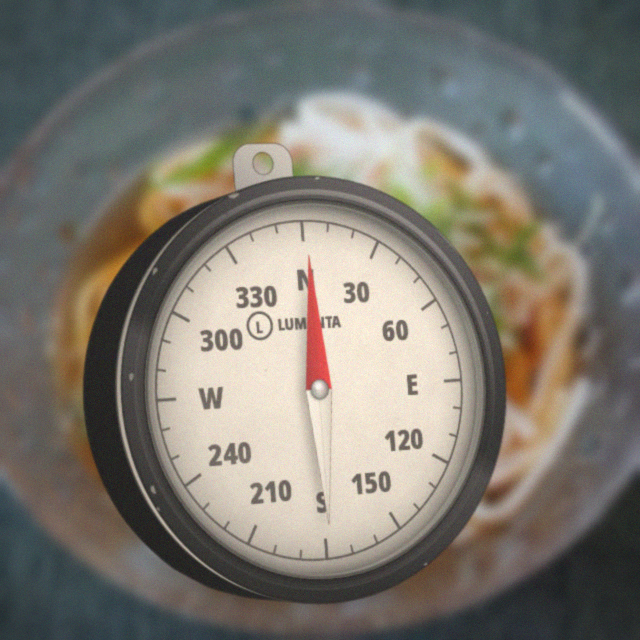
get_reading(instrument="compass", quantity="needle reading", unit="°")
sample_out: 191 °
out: 0 °
